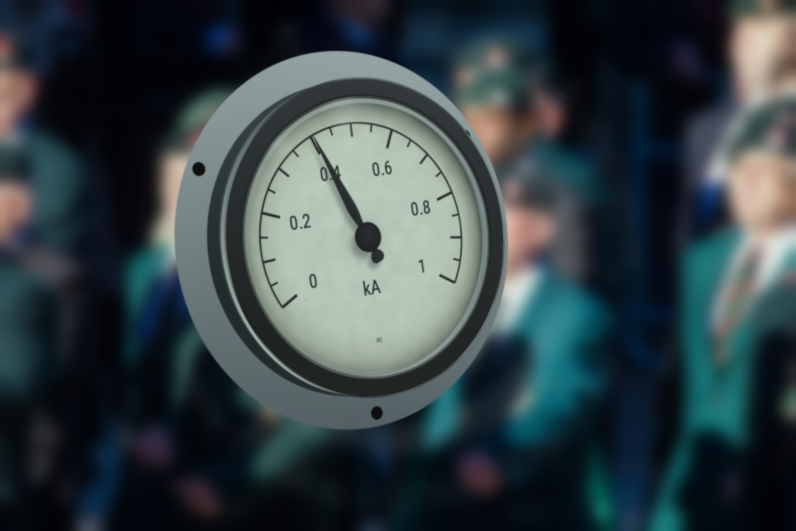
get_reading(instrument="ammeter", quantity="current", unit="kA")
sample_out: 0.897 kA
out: 0.4 kA
